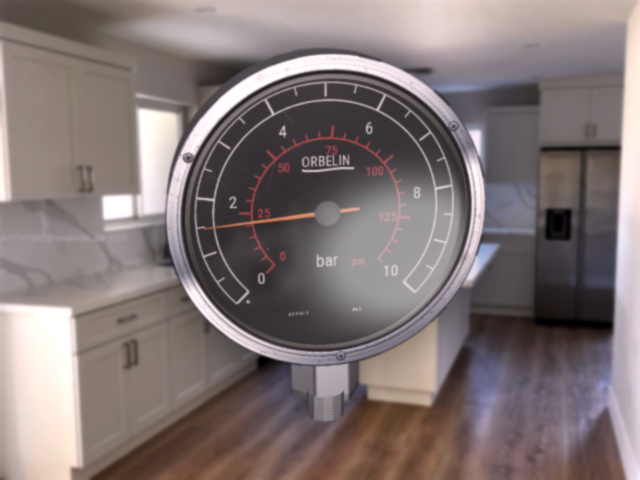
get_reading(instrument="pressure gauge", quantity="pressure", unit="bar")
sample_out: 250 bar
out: 1.5 bar
